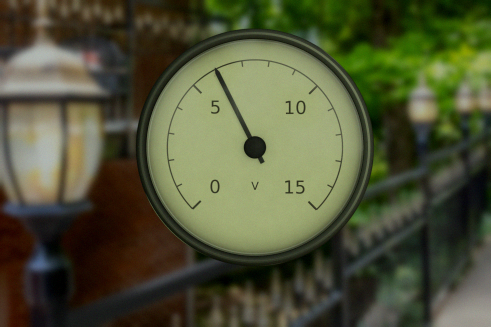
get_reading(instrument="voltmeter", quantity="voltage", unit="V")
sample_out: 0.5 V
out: 6 V
